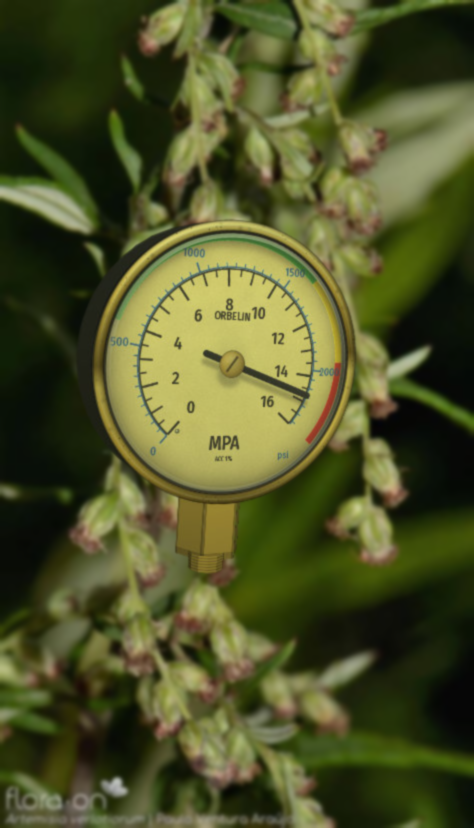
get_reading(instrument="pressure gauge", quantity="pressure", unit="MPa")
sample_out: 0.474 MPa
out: 14.75 MPa
